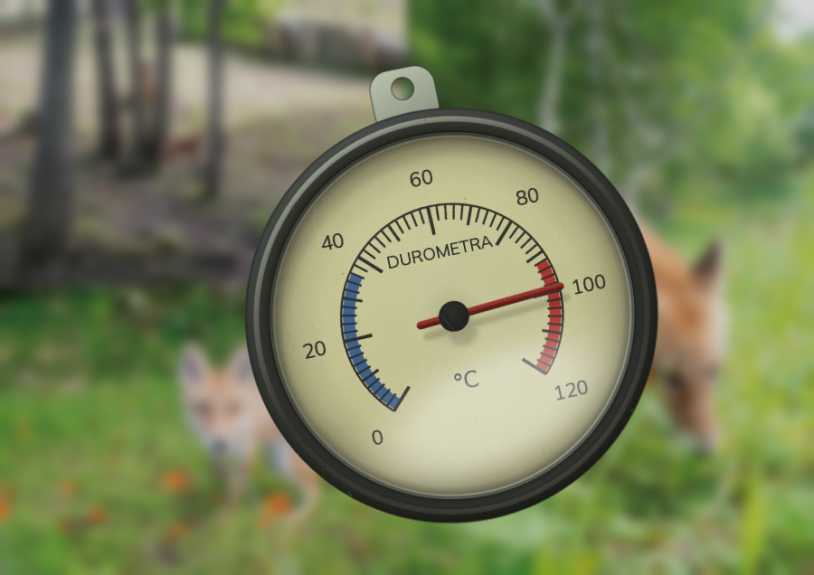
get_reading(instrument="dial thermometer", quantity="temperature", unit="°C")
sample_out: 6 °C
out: 99 °C
